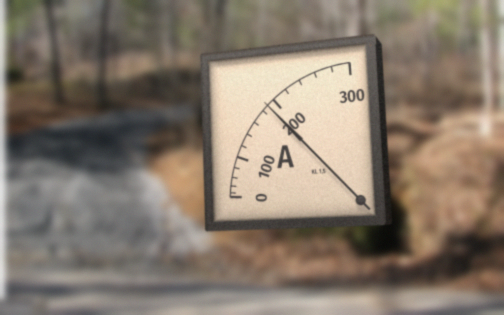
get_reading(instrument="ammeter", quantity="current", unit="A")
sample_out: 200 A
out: 190 A
